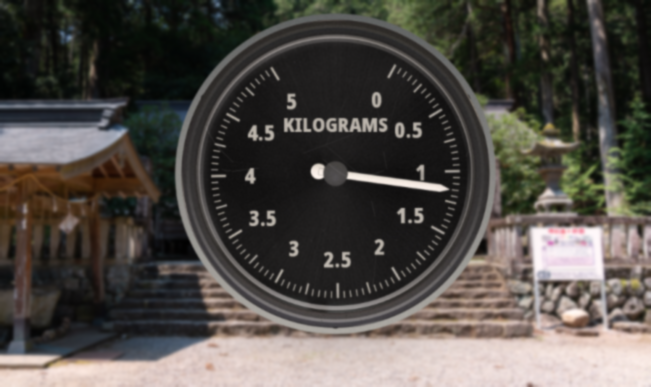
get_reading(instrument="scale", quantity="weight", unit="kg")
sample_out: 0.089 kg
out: 1.15 kg
